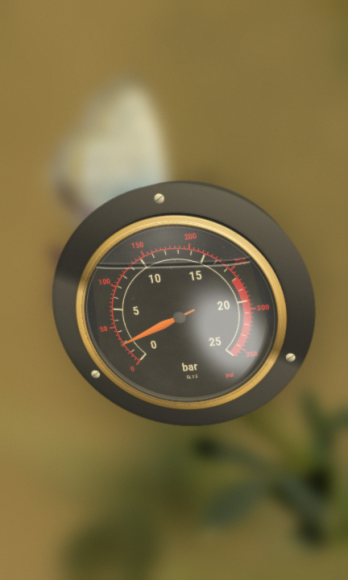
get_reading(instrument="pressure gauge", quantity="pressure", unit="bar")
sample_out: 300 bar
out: 2 bar
